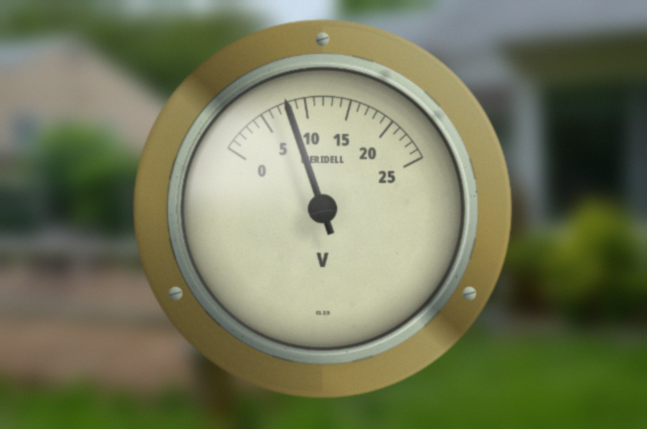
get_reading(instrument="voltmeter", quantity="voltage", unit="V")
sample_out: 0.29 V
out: 8 V
